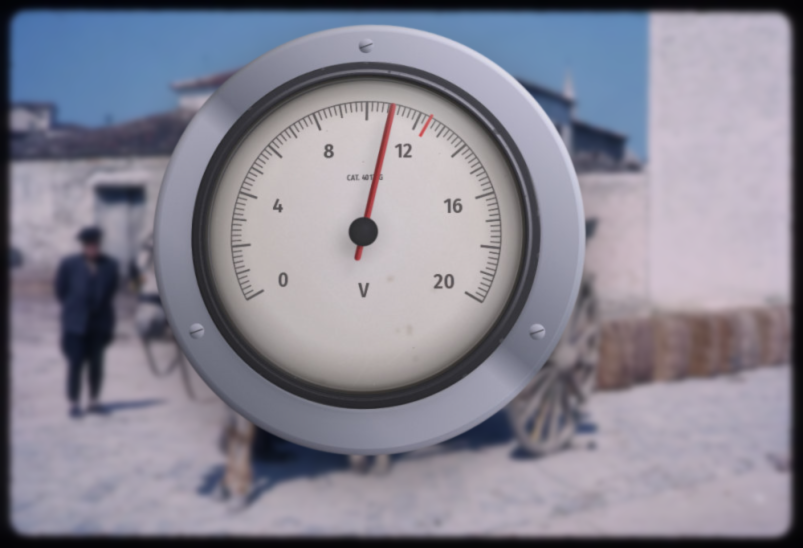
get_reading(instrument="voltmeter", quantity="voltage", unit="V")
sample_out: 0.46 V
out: 11 V
